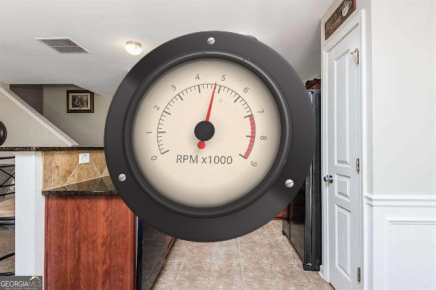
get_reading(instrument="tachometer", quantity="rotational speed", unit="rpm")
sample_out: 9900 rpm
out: 4800 rpm
